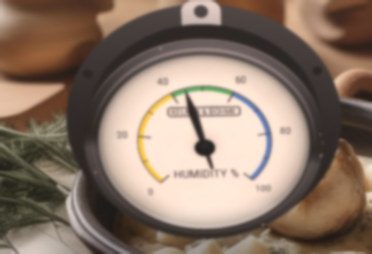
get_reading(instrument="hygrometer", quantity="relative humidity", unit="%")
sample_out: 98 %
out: 45 %
